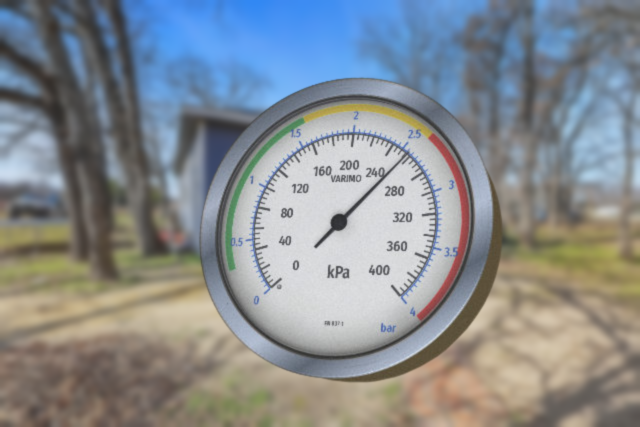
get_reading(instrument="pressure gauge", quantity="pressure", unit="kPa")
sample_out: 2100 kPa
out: 260 kPa
